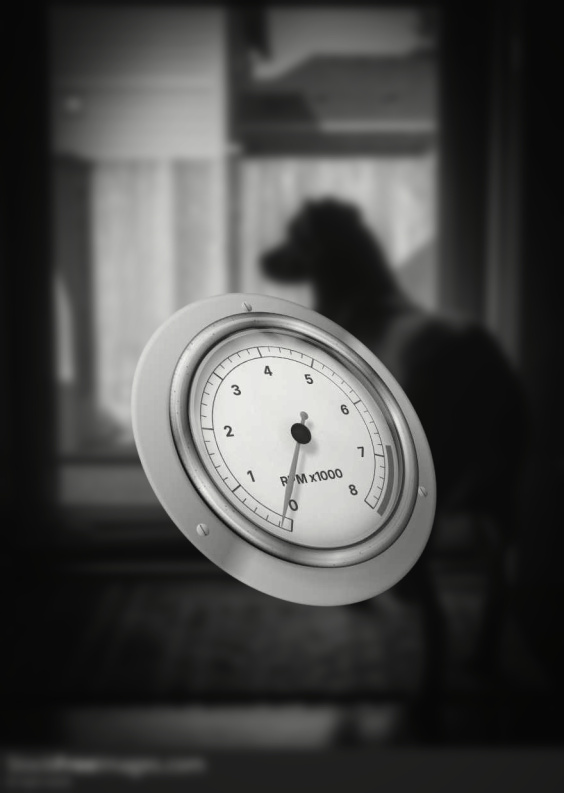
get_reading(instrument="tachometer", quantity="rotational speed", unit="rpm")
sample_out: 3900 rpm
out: 200 rpm
